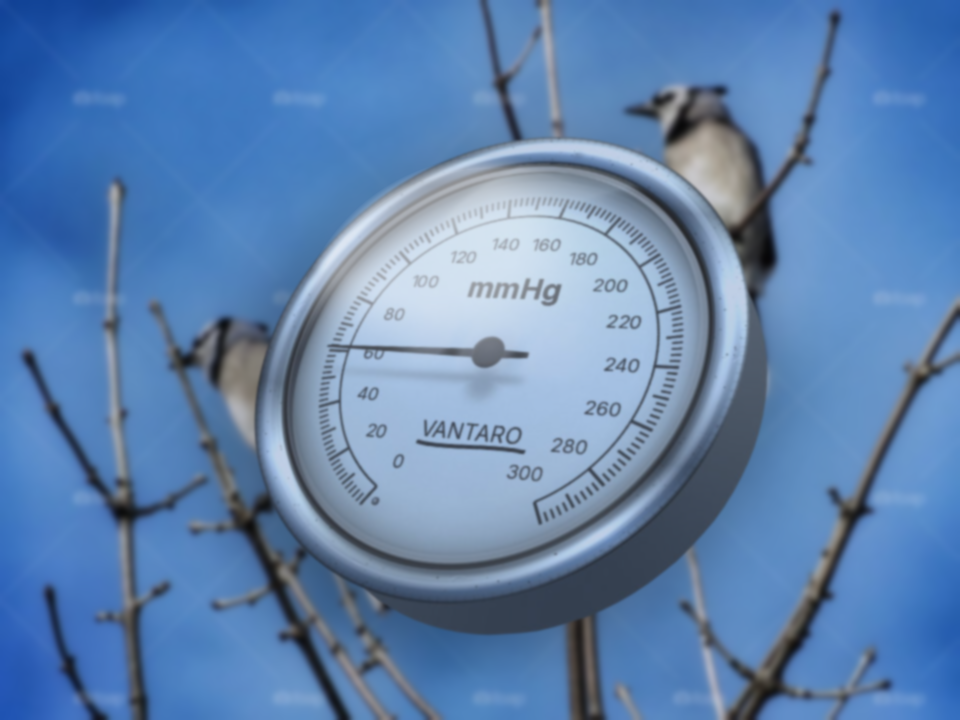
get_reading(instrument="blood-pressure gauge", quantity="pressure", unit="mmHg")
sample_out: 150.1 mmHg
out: 60 mmHg
